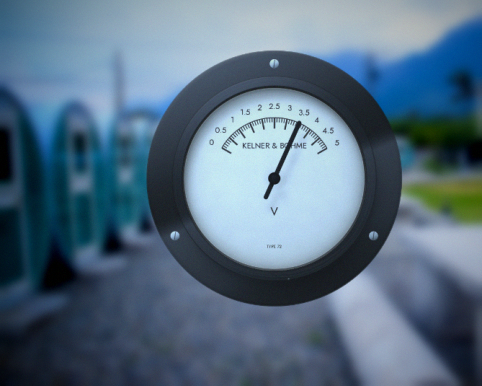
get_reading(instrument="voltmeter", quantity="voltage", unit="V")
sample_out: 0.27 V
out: 3.5 V
